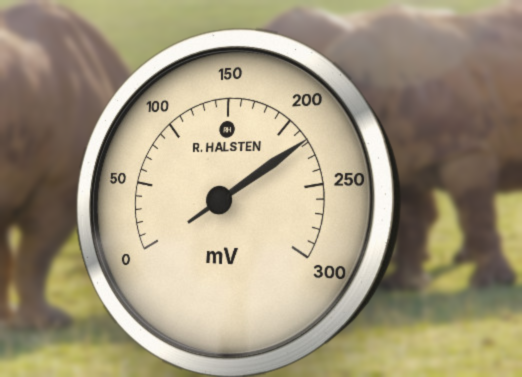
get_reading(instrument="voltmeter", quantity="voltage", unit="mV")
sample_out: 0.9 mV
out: 220 mV
